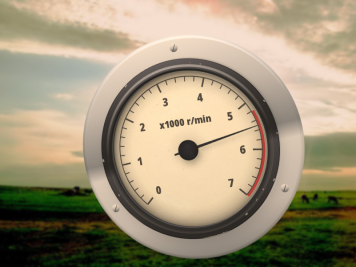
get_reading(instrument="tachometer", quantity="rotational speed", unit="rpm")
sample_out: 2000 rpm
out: 5500 rpm
